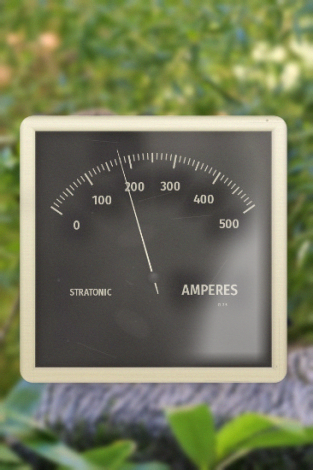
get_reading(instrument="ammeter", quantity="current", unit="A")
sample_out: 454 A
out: 180 A
